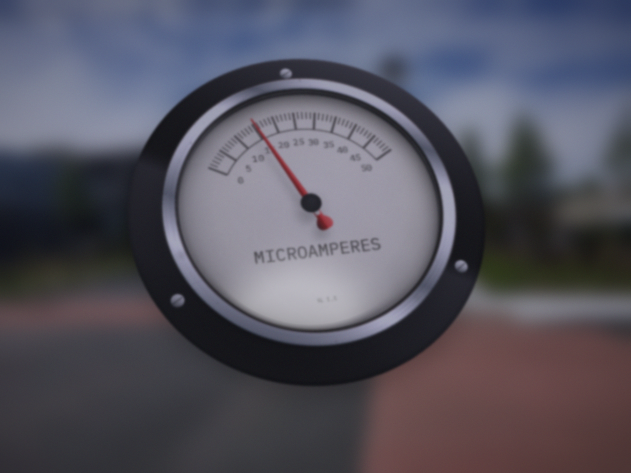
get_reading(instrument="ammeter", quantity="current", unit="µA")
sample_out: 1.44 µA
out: 15 µA
